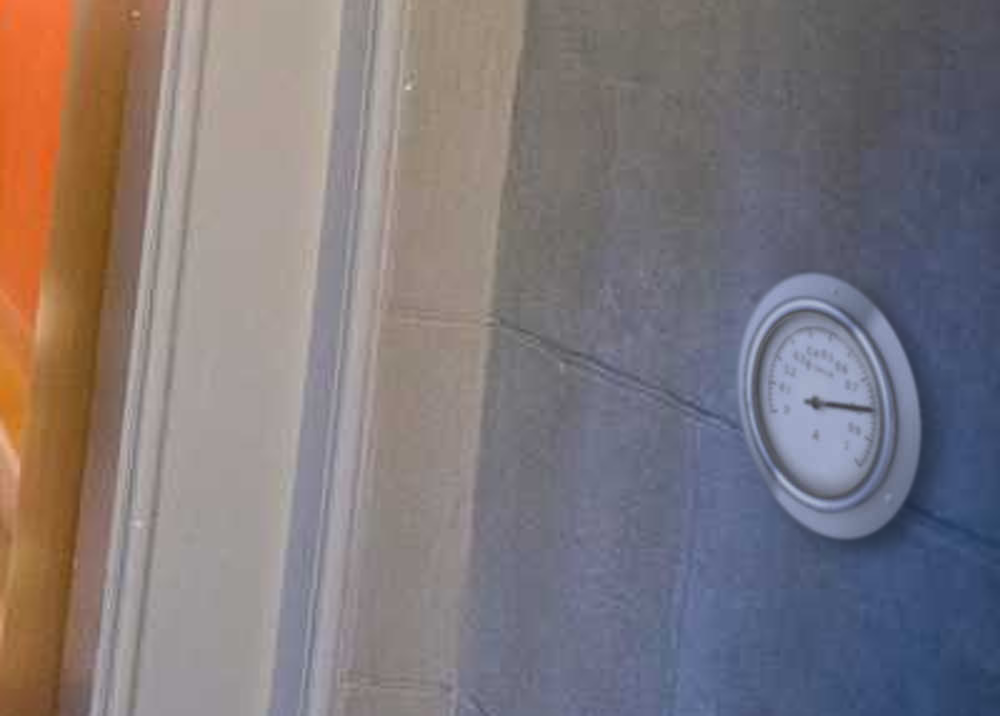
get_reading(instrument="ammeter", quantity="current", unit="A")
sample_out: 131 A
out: 0.8 A
